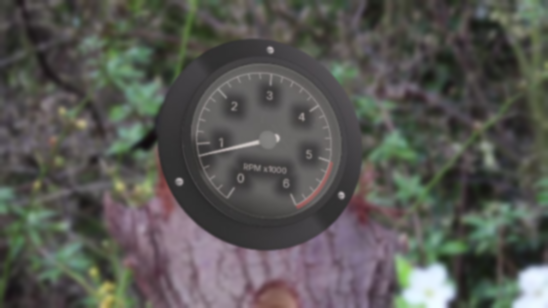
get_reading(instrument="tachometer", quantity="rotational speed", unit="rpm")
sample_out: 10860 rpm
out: 800 rpm
